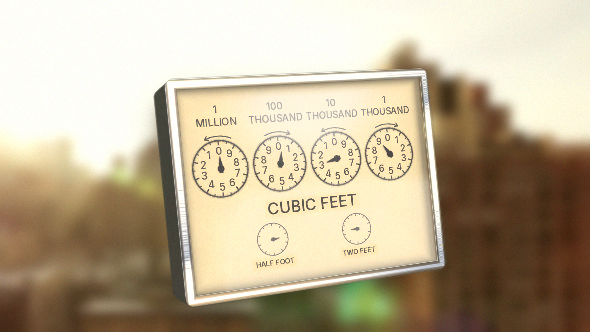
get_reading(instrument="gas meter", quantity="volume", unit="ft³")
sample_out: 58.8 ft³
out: 2900 ft³
